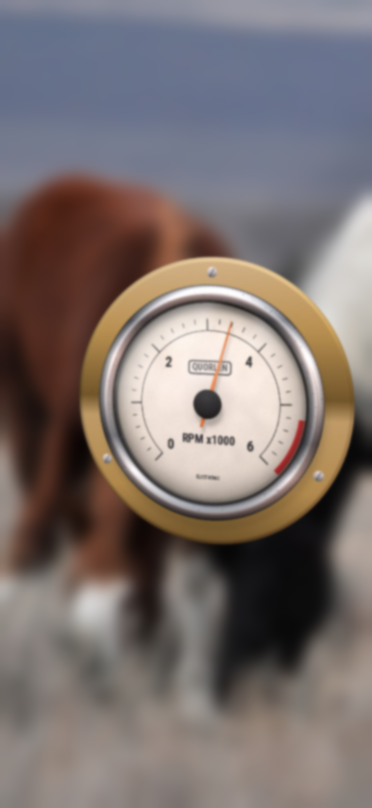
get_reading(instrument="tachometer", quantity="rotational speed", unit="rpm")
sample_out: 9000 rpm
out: 3400 rpm
